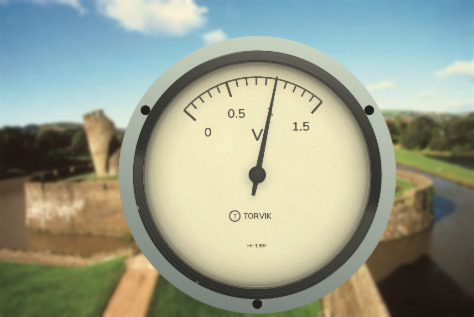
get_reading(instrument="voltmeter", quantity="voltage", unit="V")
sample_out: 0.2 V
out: 1 V
